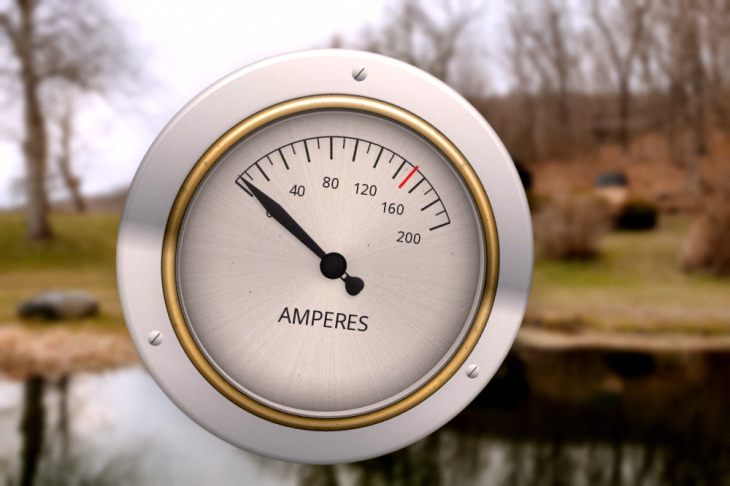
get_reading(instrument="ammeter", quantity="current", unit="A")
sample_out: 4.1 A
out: 5 A
